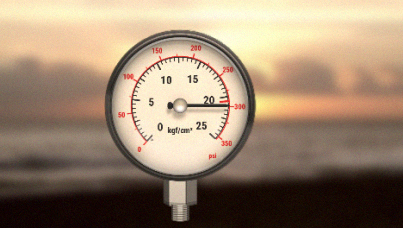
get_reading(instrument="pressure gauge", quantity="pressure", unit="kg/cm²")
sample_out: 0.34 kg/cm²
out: 21 kg/cm²
